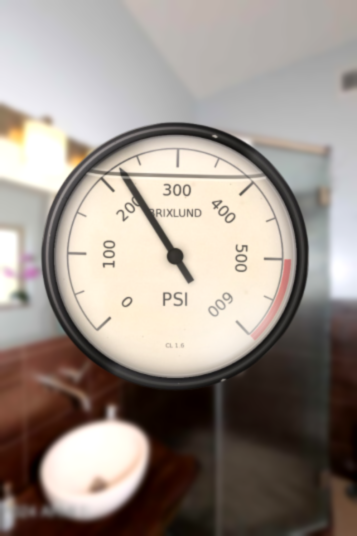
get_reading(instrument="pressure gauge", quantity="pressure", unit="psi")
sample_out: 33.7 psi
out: 225 psi
